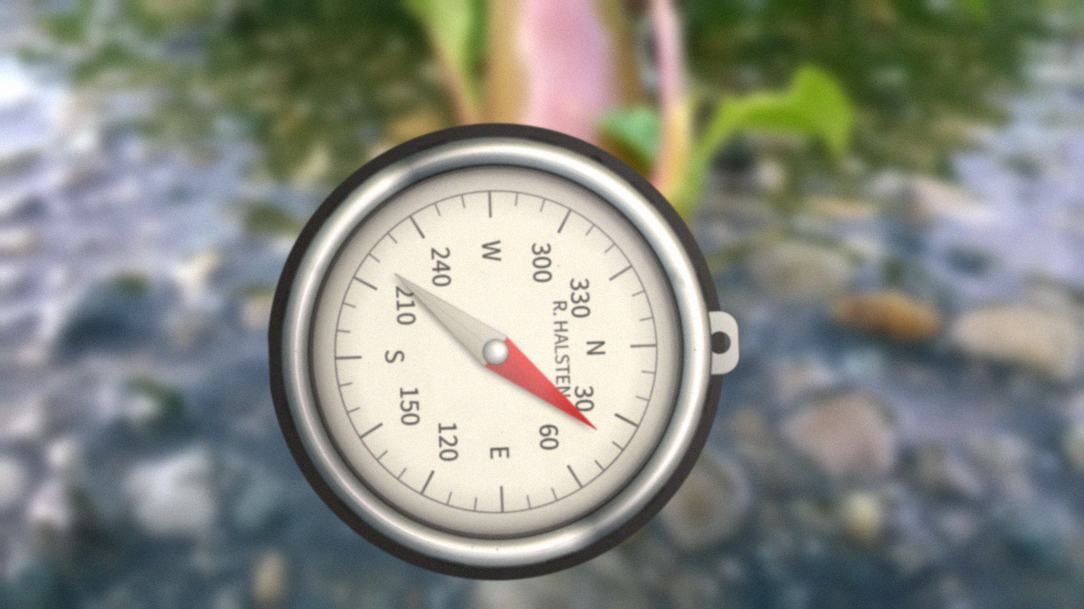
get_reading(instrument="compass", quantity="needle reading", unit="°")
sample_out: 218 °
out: 40 °
